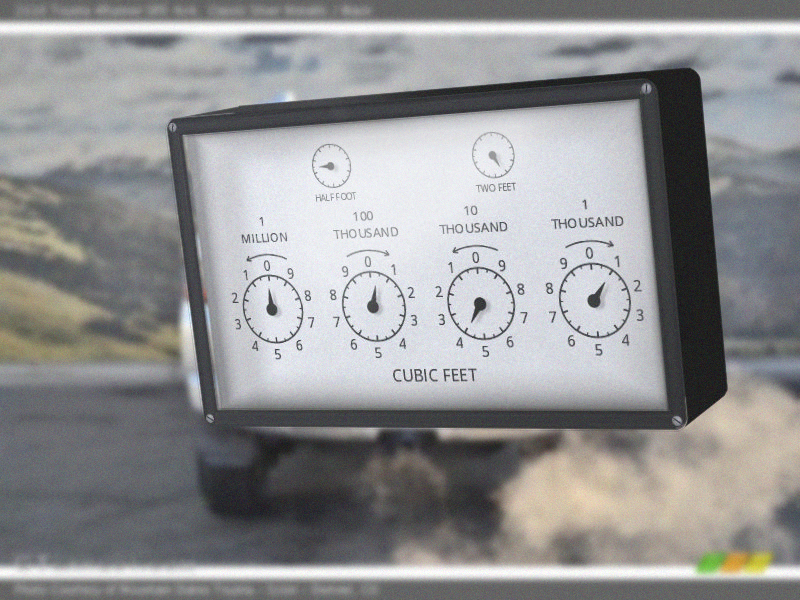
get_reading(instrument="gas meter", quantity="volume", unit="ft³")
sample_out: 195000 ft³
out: 4100 ft³
